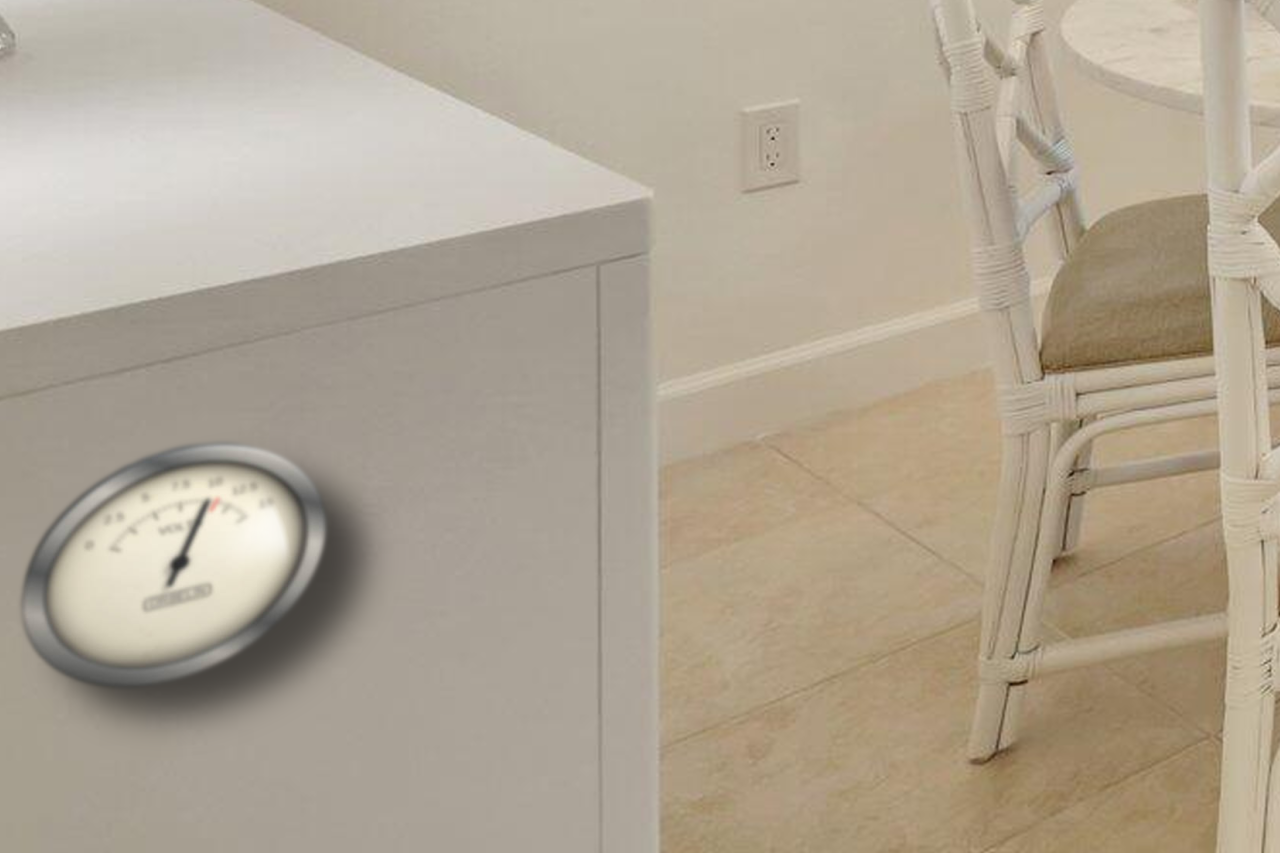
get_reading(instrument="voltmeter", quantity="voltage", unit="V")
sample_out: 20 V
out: 10 V
